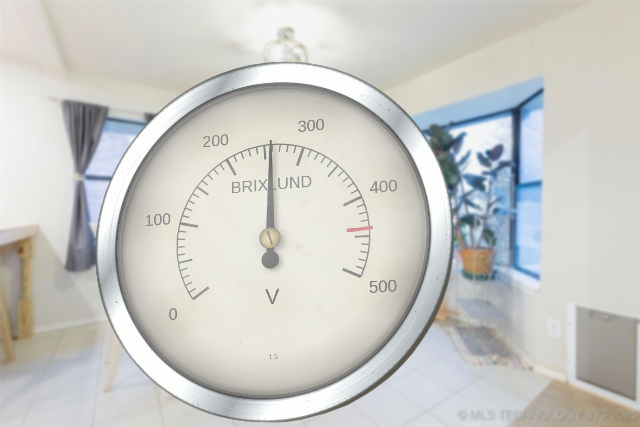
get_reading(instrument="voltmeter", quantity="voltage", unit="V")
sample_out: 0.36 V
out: 260 V
